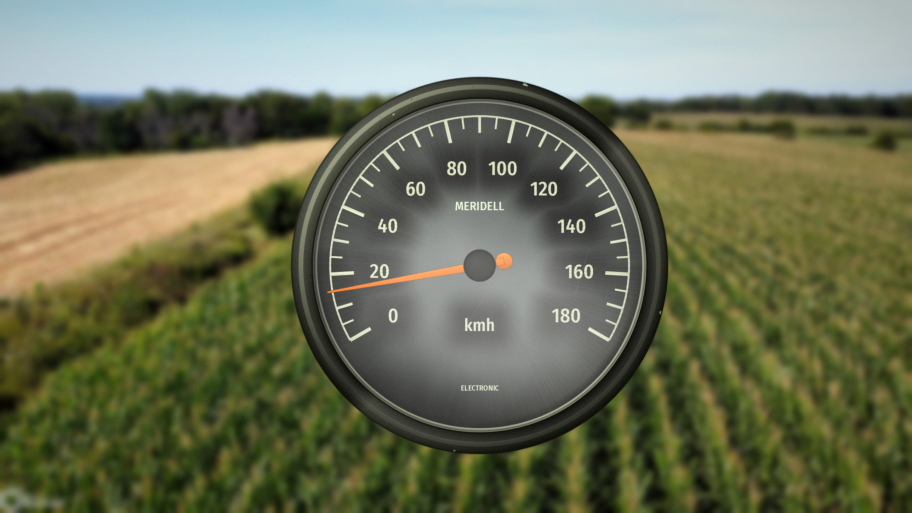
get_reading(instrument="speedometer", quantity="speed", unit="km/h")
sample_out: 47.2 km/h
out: 15 km/h
